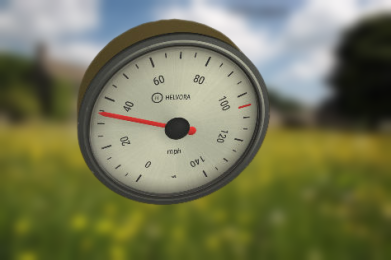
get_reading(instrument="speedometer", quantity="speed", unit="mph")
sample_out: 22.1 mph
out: 35 mph
